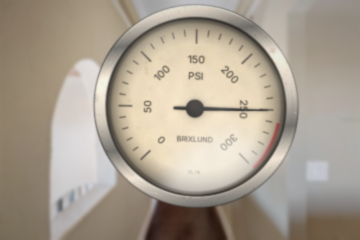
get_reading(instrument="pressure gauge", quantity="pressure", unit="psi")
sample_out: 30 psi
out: 250 psi
